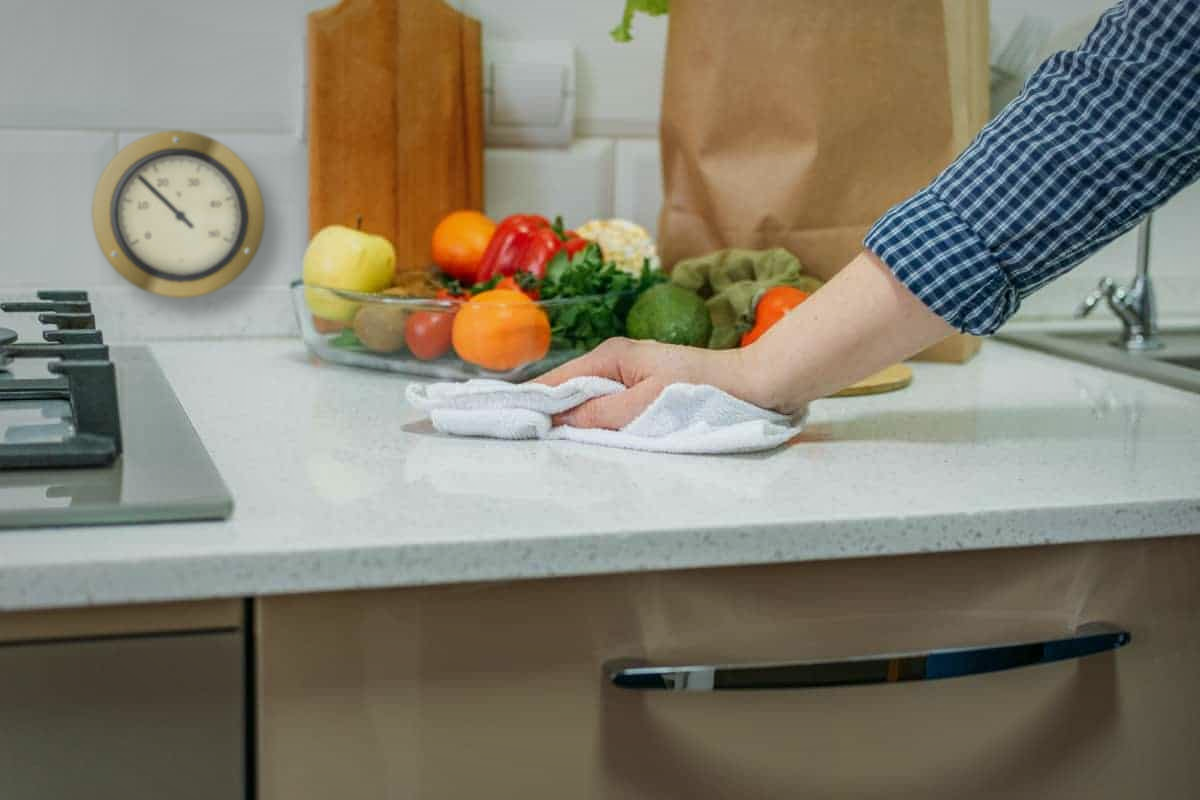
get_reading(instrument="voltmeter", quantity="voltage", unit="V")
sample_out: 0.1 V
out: 16 V
